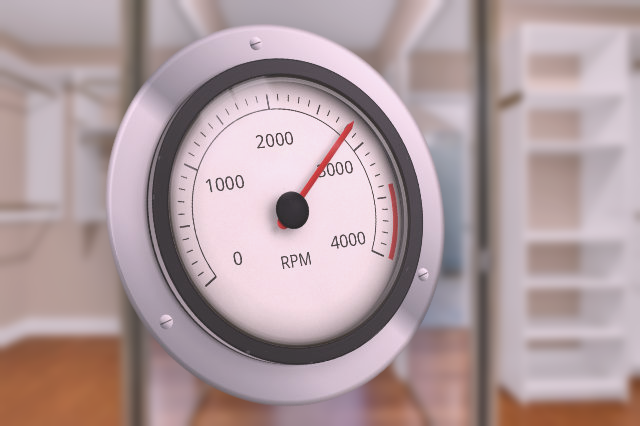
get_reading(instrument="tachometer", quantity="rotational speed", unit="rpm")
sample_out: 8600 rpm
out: 2800 rpm
